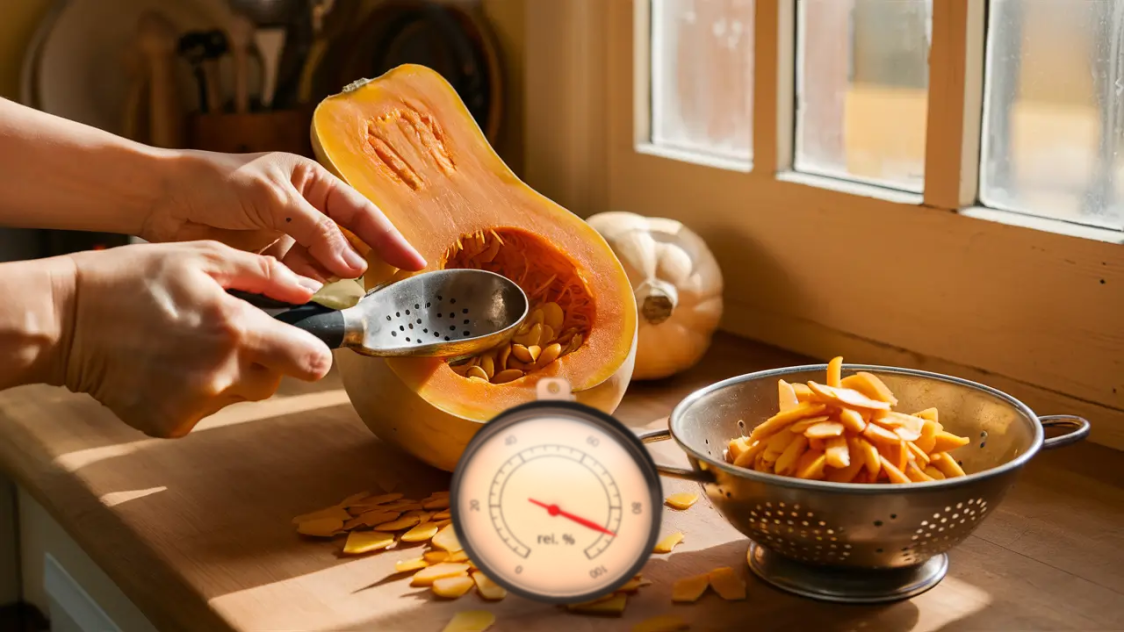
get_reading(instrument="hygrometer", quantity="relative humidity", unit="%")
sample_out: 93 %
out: 88 %
